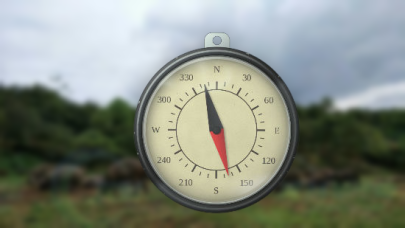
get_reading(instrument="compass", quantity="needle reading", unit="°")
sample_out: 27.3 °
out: 165 °
